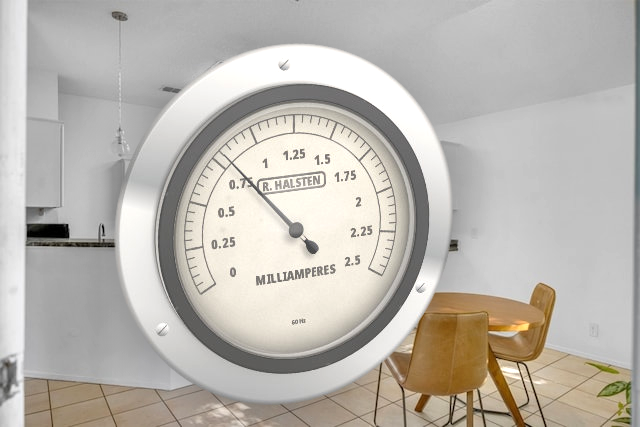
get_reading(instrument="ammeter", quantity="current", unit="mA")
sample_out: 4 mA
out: 0.8 mA
